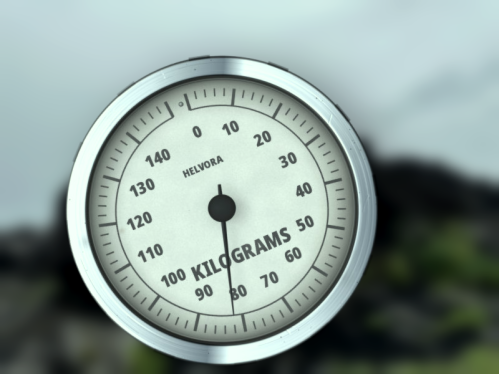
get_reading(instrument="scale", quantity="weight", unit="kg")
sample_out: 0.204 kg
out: 82 kg
